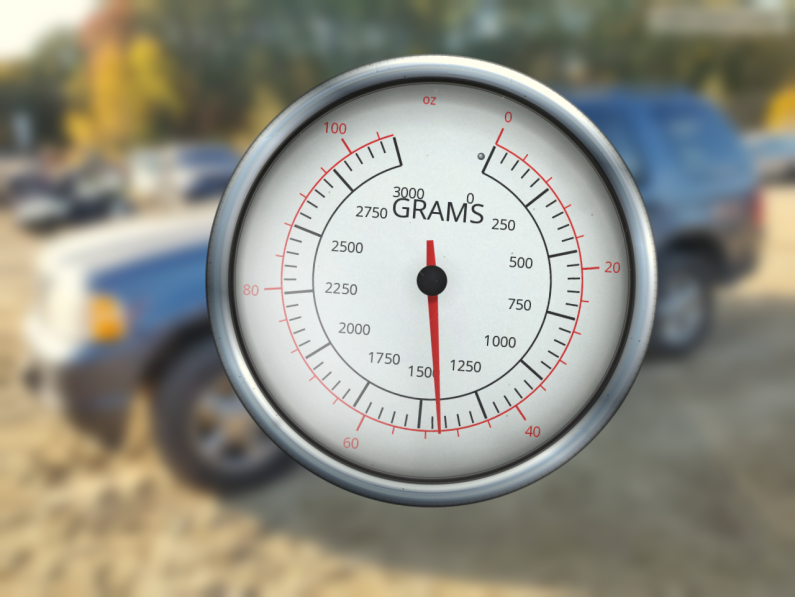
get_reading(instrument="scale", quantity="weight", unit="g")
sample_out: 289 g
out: 1425 g
